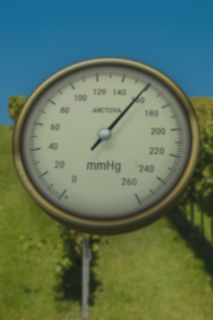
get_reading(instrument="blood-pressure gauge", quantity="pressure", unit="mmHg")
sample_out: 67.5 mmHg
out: 160 mmHg
